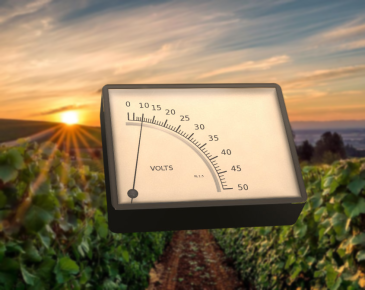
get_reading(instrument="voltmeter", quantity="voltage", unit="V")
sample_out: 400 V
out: 10 V
